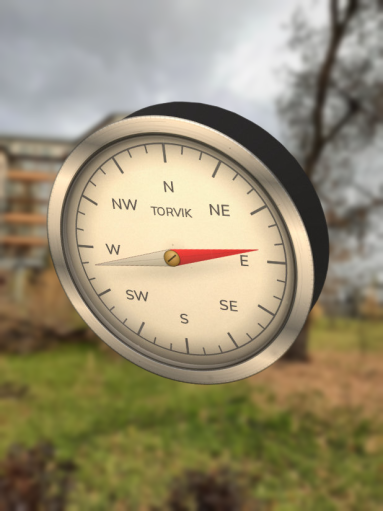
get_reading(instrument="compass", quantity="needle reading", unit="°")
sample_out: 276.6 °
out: 80 °
